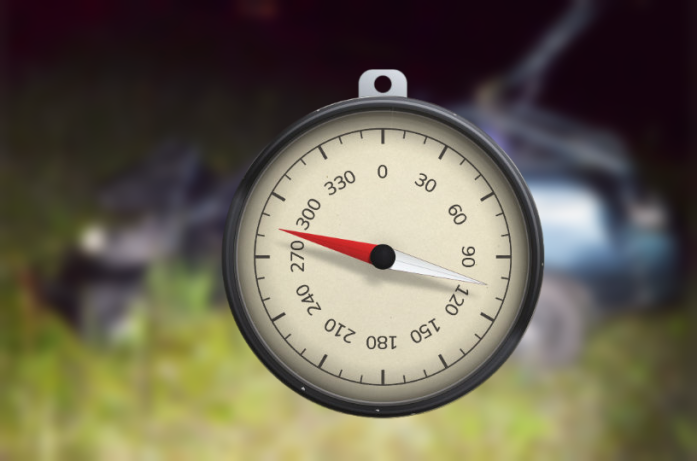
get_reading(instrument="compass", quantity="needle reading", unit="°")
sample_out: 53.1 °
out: 285 °
